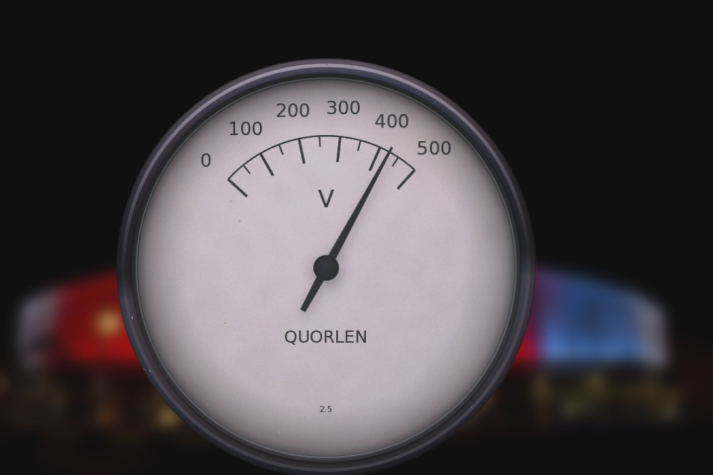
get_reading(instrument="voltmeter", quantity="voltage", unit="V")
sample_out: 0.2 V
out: 425 V
